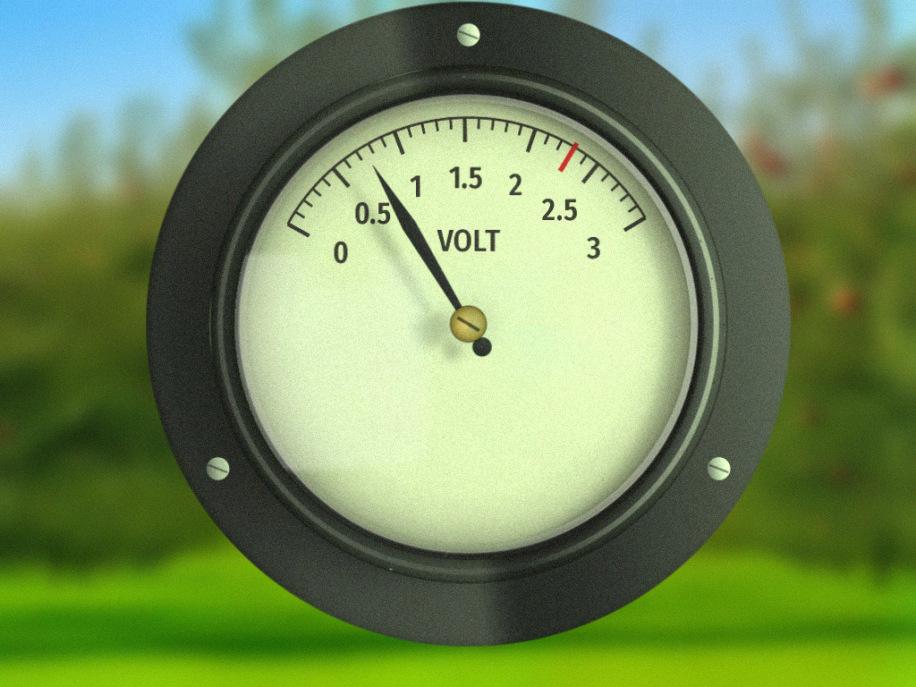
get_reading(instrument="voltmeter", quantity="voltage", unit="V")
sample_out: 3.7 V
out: 0.75 V
